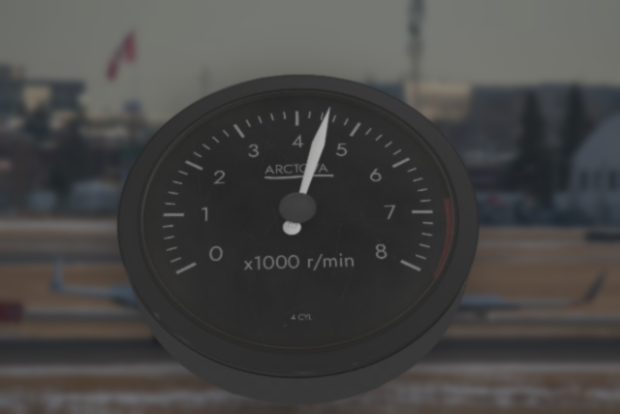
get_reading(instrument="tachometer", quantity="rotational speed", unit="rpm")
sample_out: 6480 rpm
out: 4500 rpm
